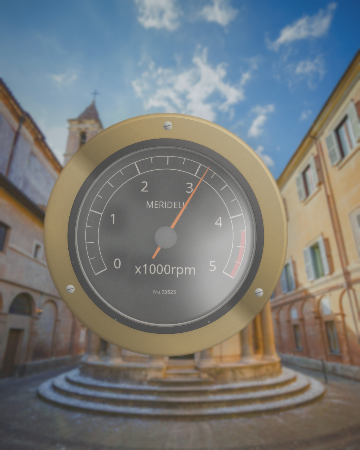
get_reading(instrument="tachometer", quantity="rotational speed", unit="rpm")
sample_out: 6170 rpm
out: 3125 rpm
